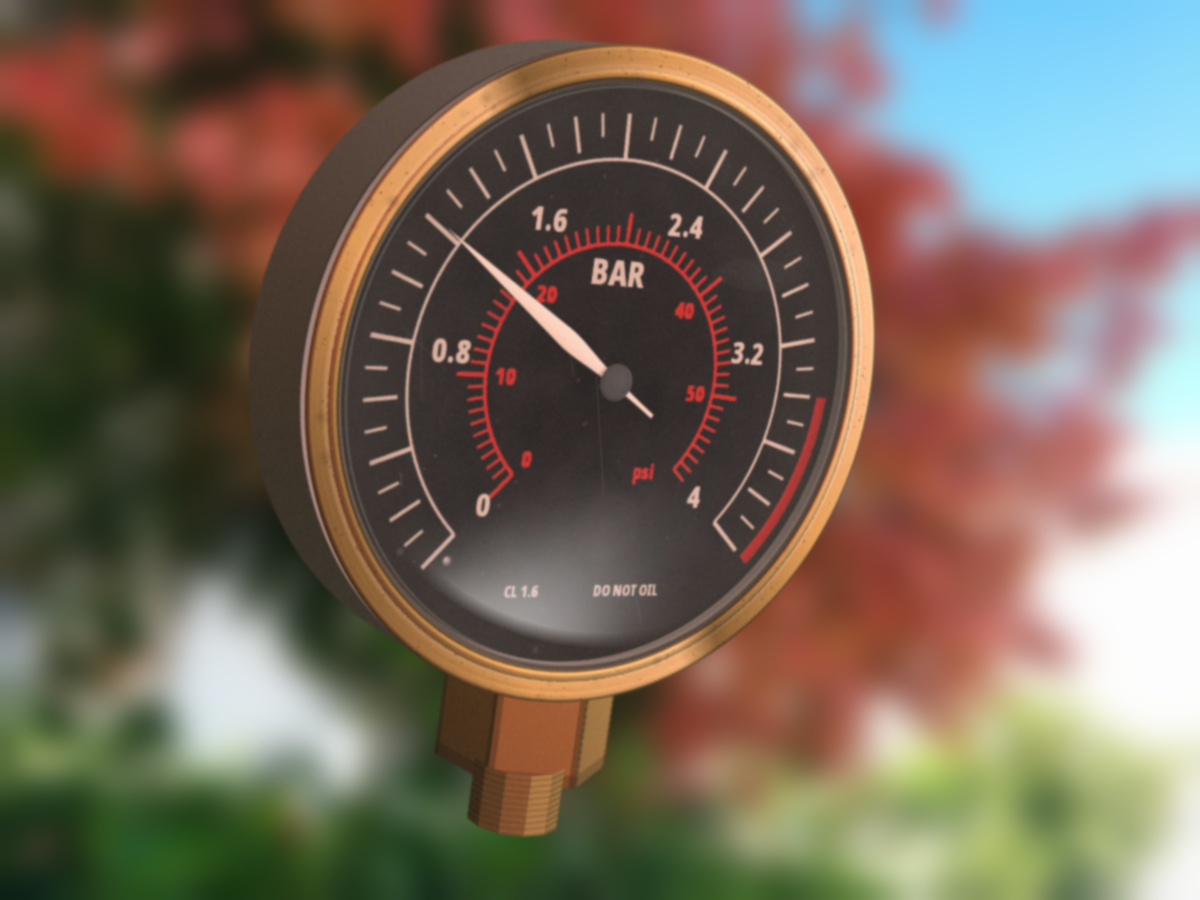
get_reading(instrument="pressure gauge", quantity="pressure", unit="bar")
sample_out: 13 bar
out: 1.2 bar
